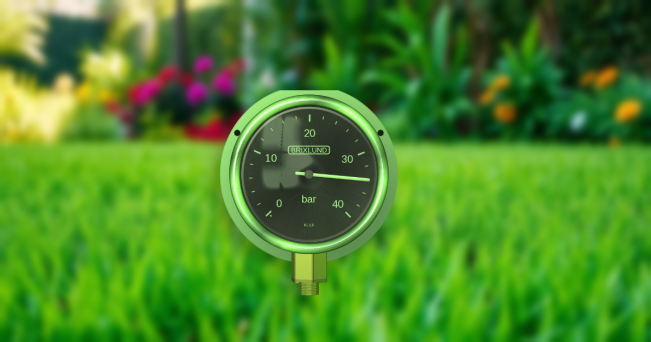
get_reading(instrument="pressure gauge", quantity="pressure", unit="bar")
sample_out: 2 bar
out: 34 bar
